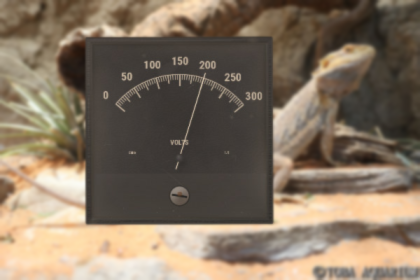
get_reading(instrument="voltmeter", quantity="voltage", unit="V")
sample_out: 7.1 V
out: 200 V
